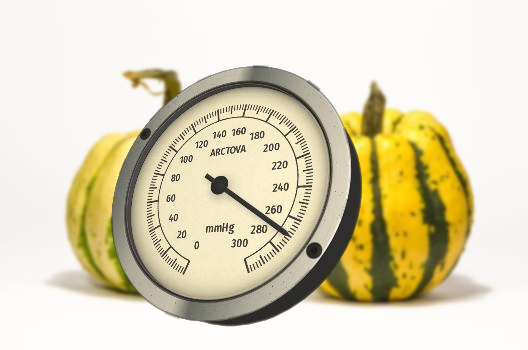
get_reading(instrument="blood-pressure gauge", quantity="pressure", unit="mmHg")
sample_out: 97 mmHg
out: 270 mmHg
